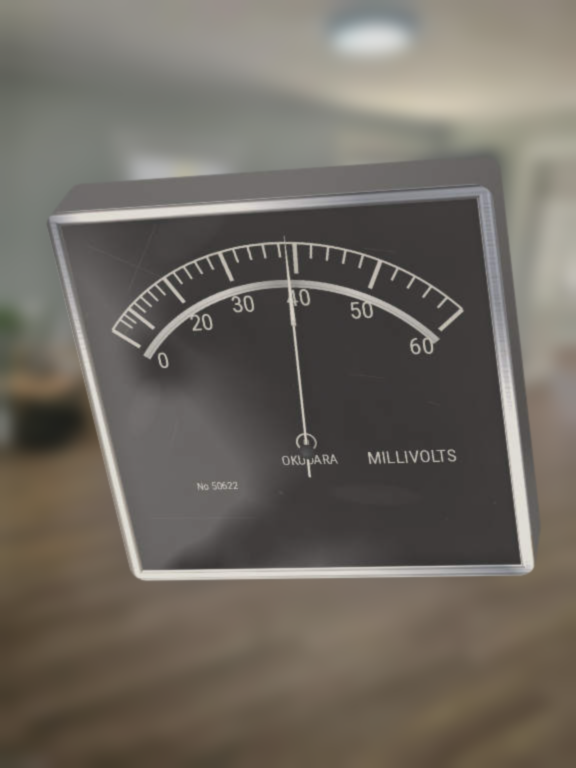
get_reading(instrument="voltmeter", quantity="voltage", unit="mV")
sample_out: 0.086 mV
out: 39 mV
